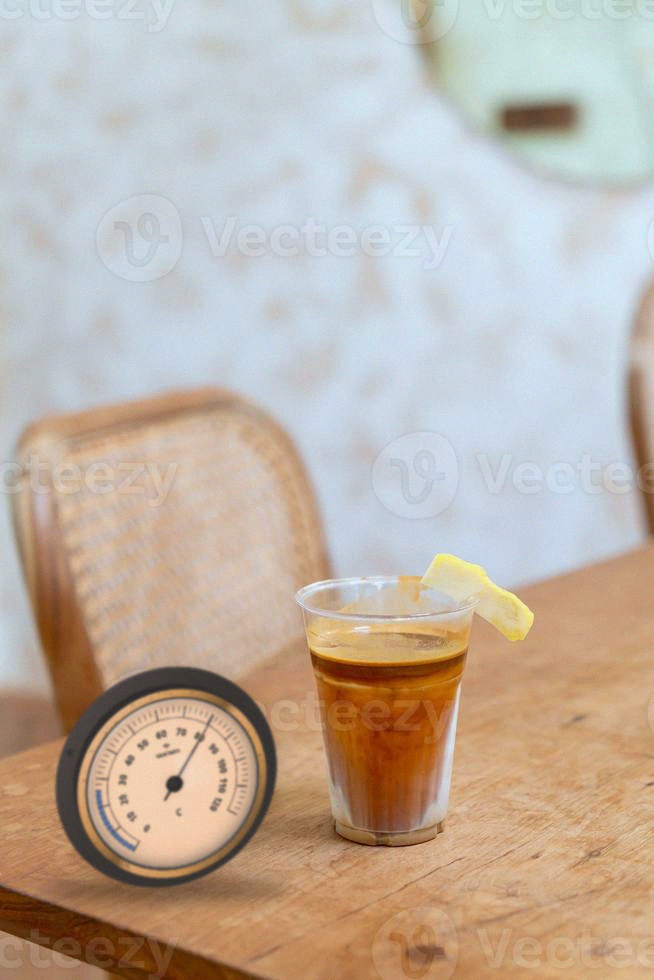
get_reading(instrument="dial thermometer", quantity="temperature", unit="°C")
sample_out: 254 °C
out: 80 °C
